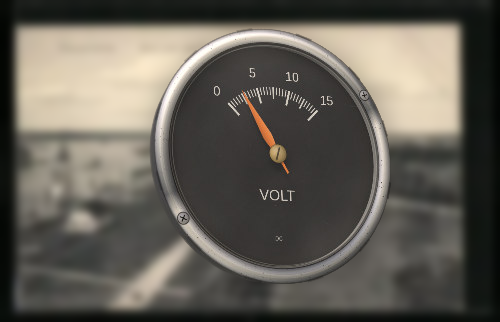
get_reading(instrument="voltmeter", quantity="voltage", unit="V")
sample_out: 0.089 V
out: 2.5 V
